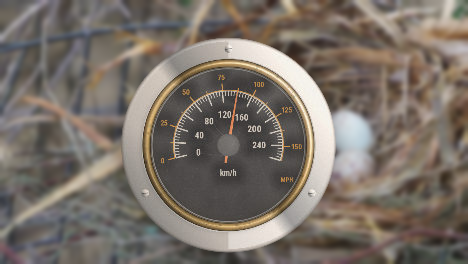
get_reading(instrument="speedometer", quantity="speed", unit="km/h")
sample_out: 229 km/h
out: 140 km/h
